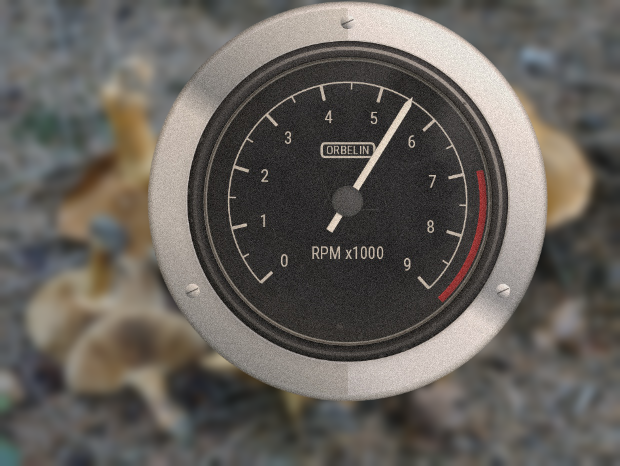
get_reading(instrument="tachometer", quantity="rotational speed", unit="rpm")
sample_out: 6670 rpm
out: 5500 rpm
